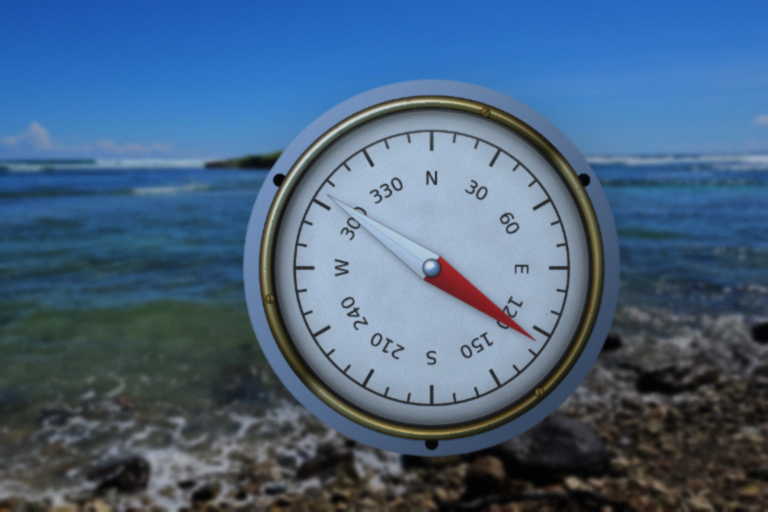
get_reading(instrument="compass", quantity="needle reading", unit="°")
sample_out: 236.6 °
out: 125 °
